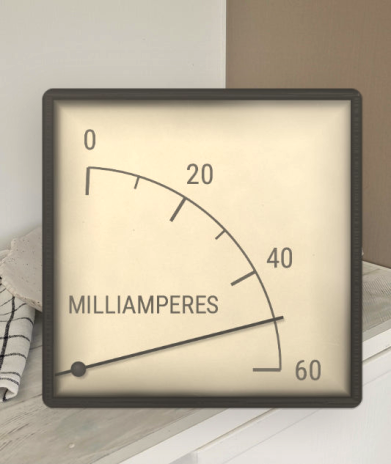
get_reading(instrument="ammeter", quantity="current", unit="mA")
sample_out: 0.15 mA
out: 50 mA
